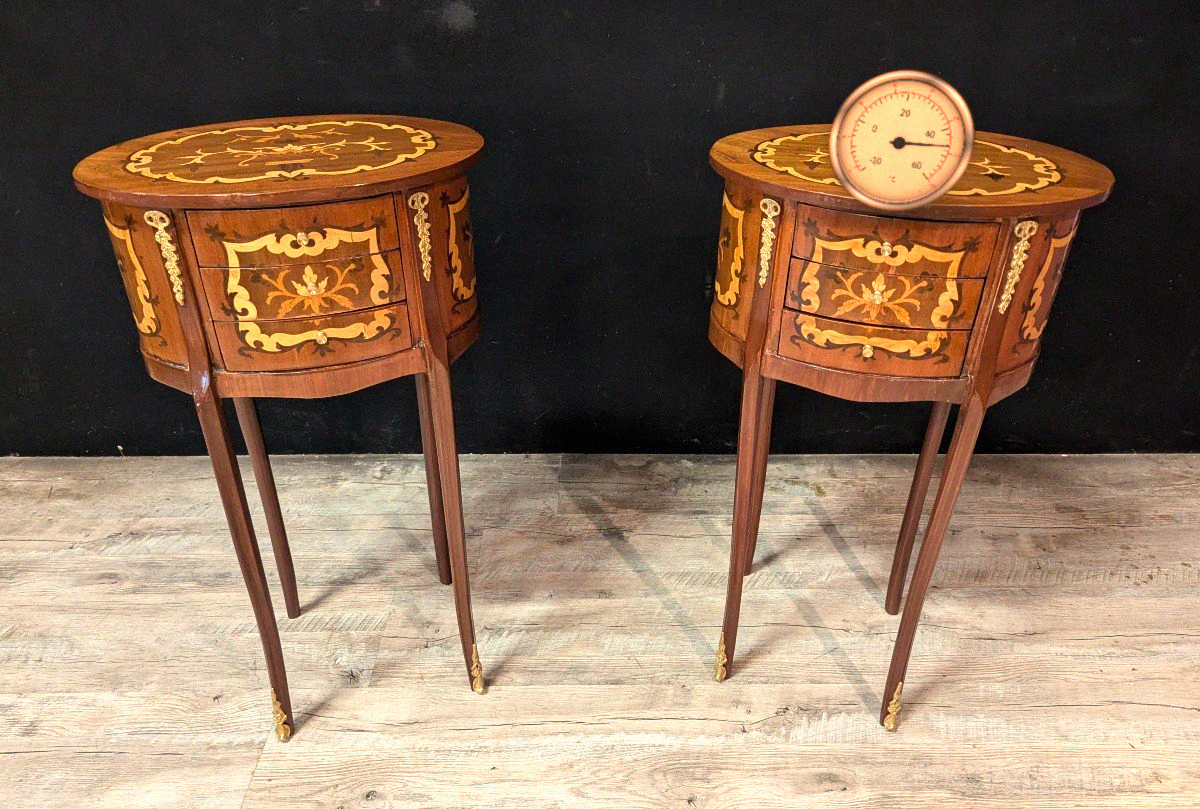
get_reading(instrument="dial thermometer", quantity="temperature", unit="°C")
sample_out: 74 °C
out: 46 °C
